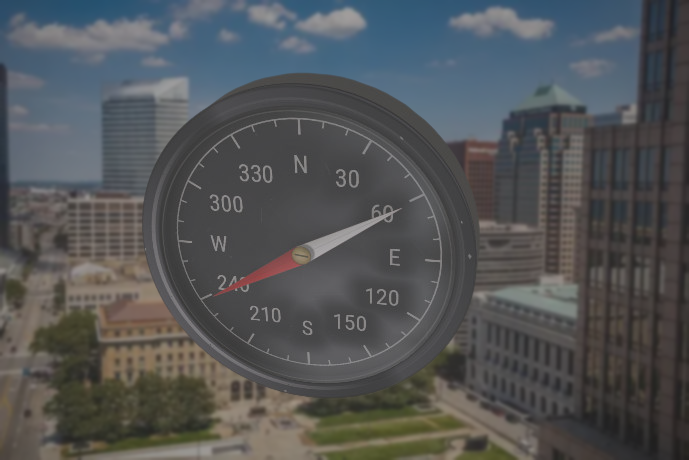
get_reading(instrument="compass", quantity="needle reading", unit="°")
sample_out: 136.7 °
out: 240 °
